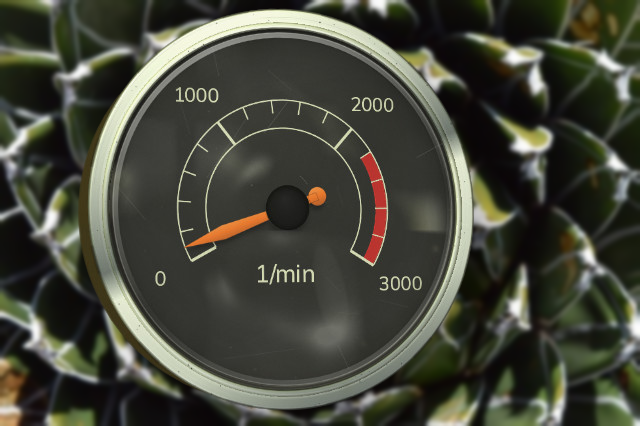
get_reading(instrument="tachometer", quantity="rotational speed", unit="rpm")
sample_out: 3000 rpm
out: 100 rpm
